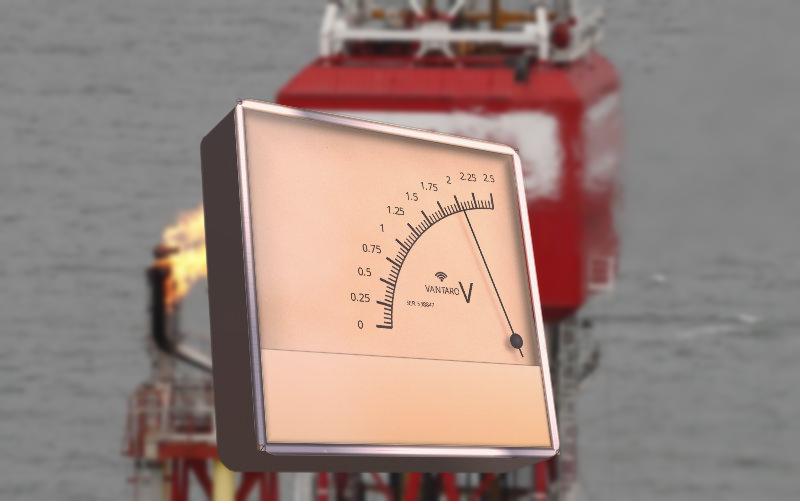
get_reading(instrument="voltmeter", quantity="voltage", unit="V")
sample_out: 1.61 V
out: 2 V
